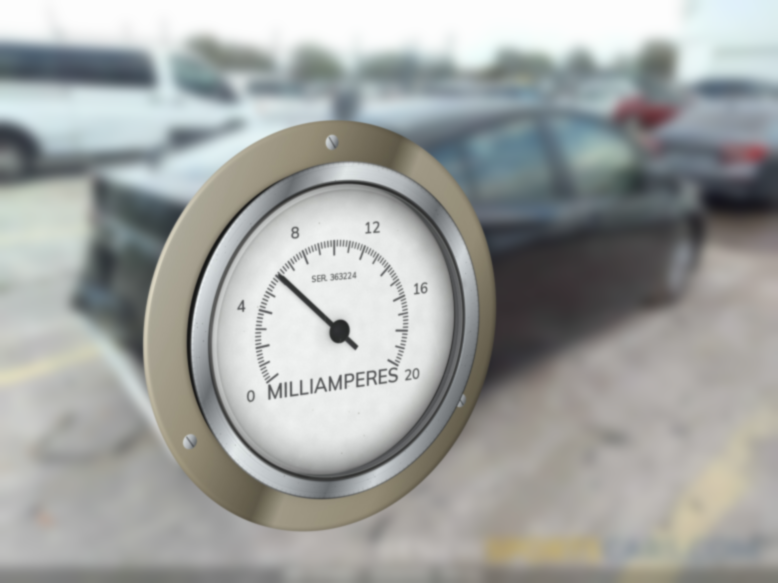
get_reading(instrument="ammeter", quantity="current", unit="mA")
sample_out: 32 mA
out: 6 mA
